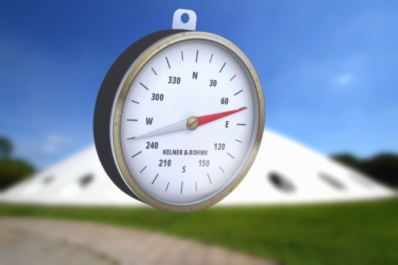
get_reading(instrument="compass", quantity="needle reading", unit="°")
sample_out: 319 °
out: 75 °
